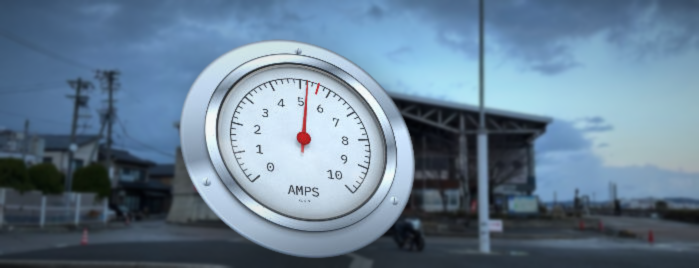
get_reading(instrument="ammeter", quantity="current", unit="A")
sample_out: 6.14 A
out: 5.2 A
